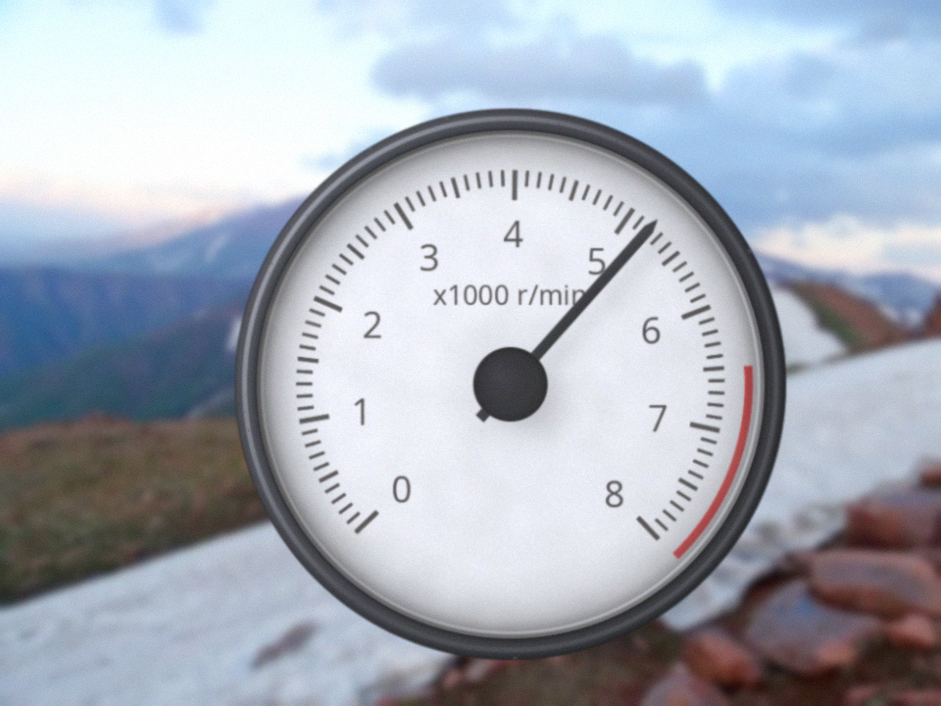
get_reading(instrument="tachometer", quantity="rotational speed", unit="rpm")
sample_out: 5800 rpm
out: 5200 rpm
